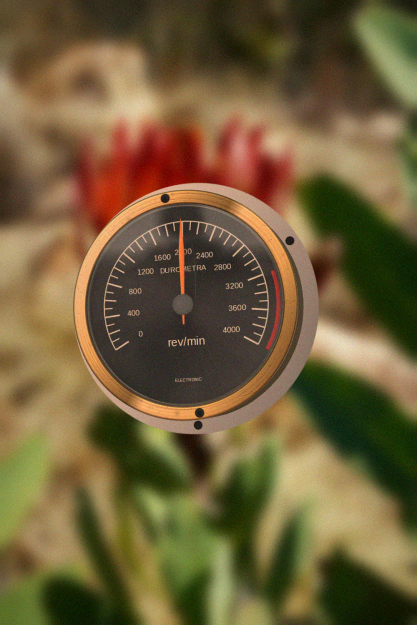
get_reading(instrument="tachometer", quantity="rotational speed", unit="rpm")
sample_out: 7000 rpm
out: 2000 rpm
